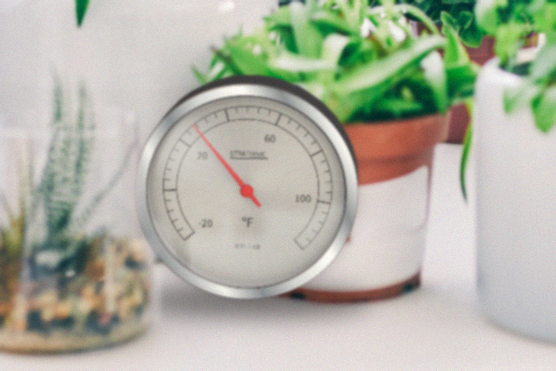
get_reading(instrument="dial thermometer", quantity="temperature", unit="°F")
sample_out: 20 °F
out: 28 °F
